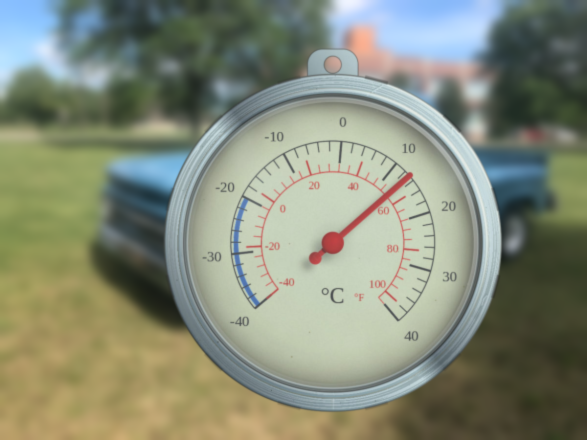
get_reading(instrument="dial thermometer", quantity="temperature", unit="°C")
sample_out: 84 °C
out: 13 °C
